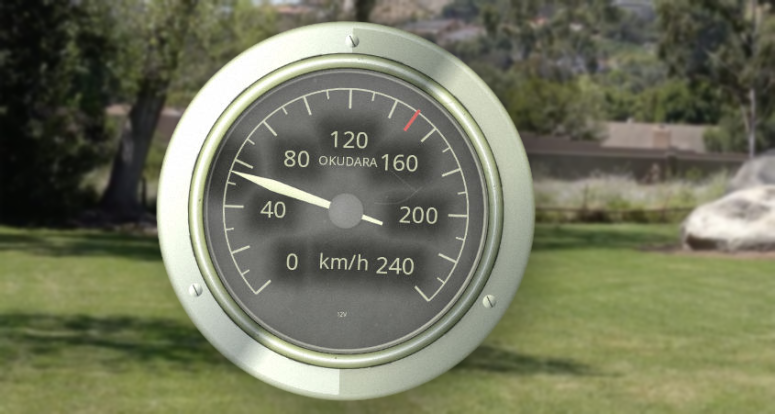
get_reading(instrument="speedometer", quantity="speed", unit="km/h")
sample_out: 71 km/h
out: 55 km/h
